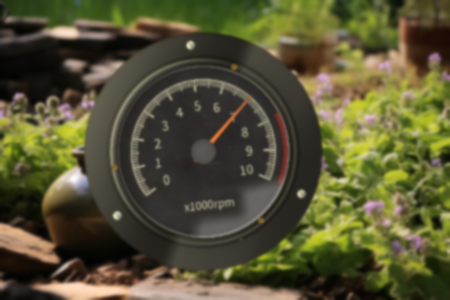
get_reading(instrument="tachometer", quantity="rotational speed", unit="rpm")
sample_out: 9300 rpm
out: 7000 rpm
